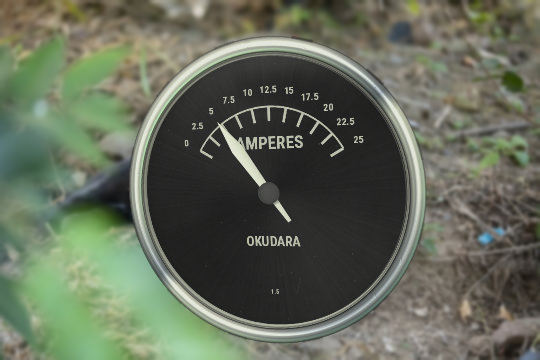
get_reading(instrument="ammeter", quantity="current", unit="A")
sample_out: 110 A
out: 5 A
